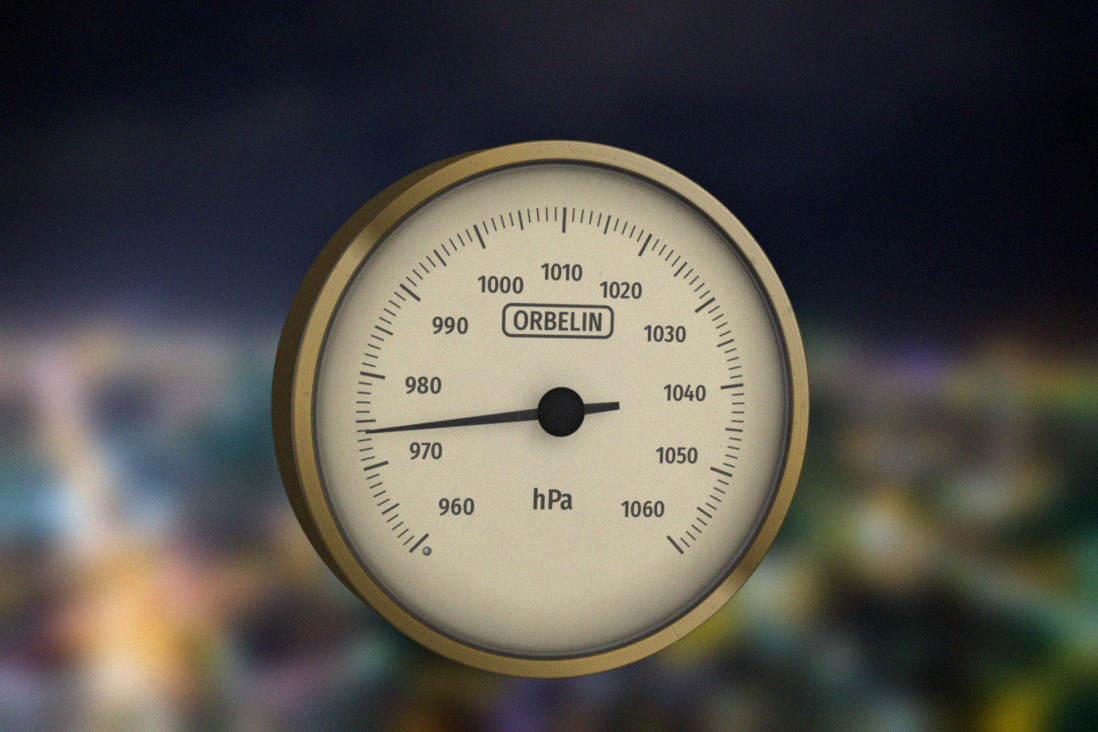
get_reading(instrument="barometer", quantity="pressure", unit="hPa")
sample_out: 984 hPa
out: 974 hPa
